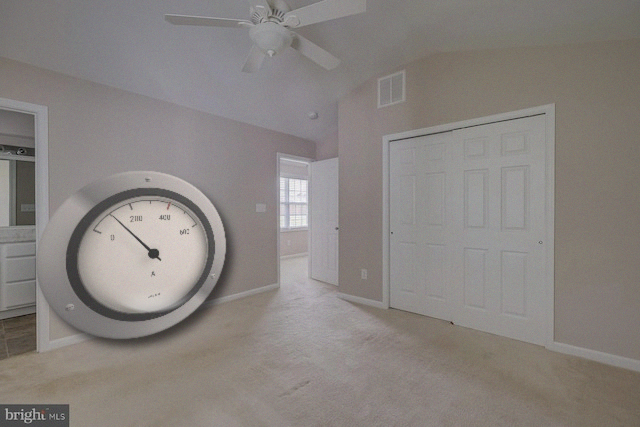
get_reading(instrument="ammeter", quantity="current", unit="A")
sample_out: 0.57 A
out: 100 A
